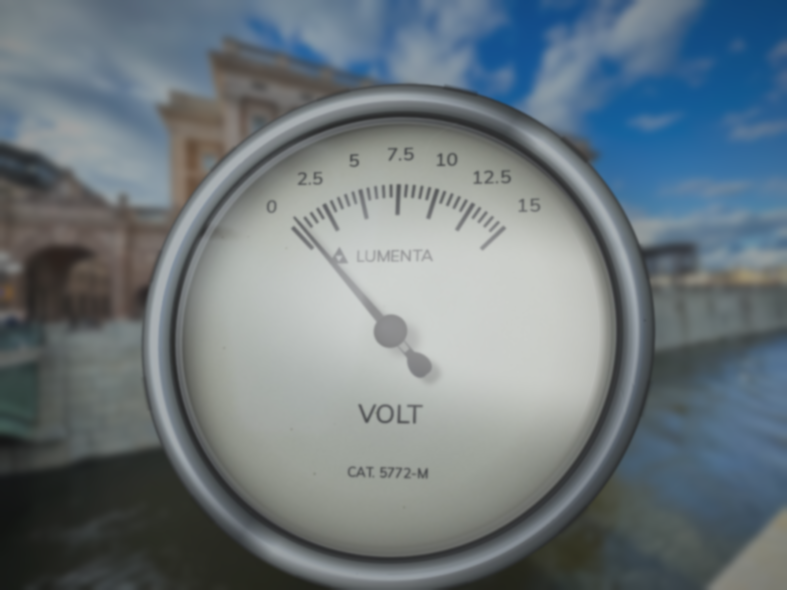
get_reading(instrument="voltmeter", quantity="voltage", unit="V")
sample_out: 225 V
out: 0.5 V
